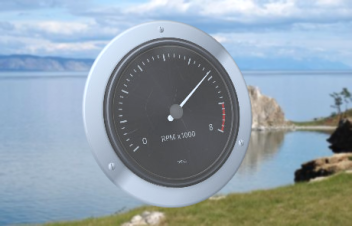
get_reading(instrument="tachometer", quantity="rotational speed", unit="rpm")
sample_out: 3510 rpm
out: 5800 rpm
